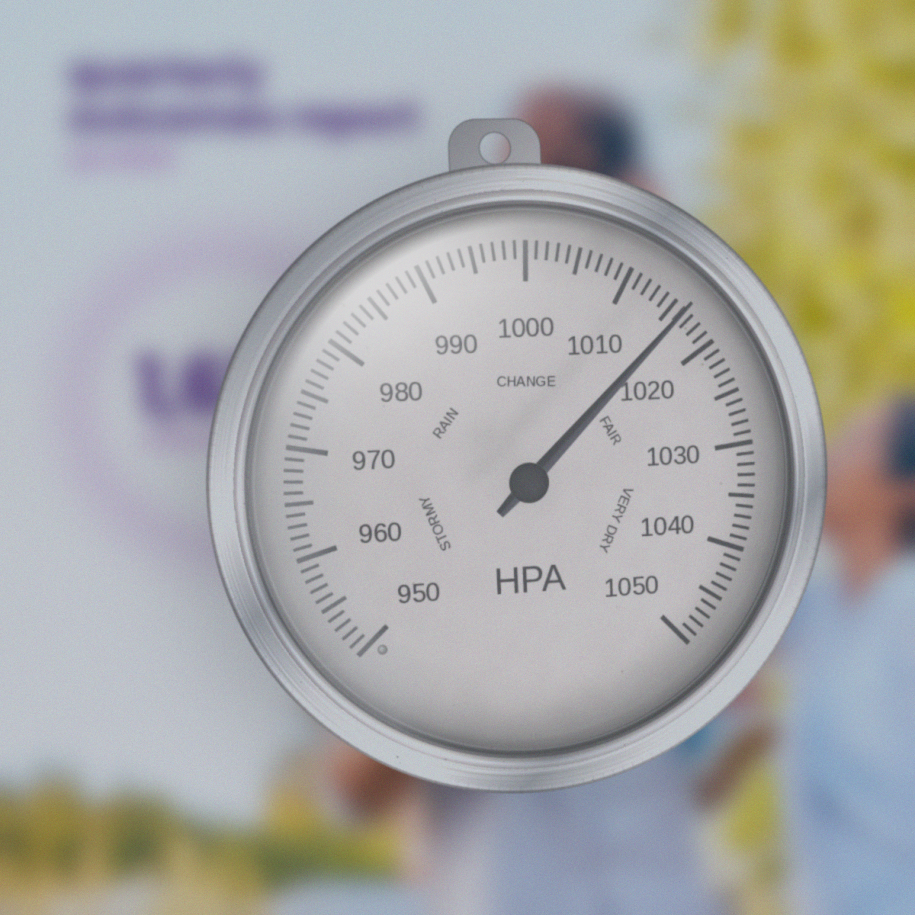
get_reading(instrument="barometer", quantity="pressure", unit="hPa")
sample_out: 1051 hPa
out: 1016 hPa
